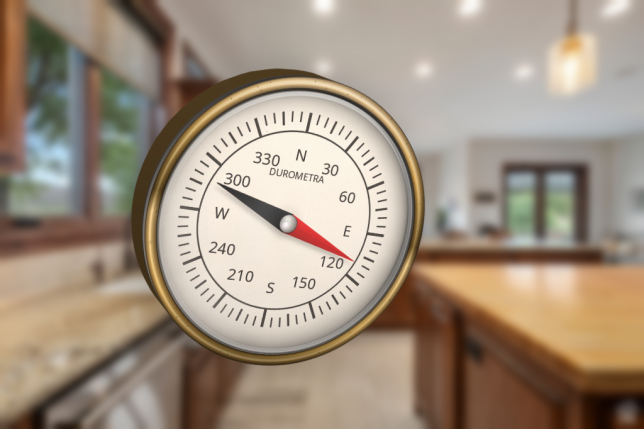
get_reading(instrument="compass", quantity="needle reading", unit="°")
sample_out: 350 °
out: 110 °
